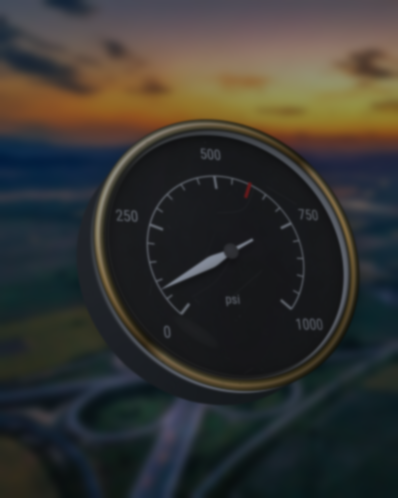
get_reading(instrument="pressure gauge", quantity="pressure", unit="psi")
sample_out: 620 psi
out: 75 psi
